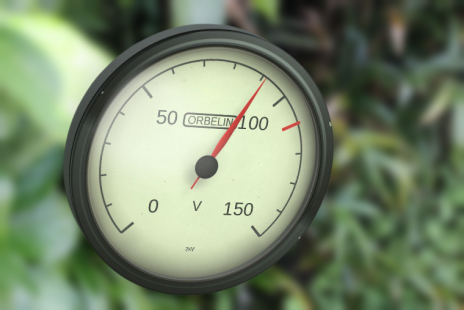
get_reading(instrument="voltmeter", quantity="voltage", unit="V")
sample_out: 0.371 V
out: 90 V
